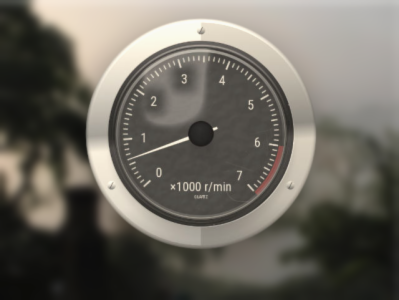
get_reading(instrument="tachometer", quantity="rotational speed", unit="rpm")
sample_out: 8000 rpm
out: 600 rpm
